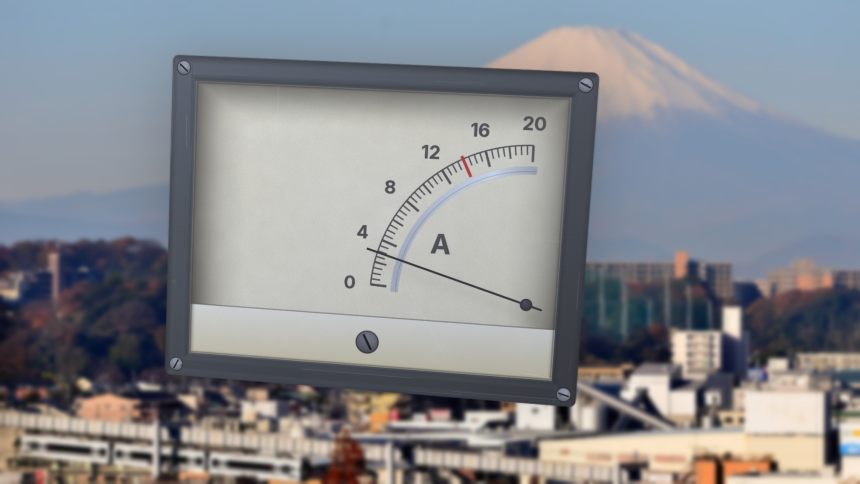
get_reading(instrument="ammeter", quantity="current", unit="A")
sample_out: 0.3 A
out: 3 A
